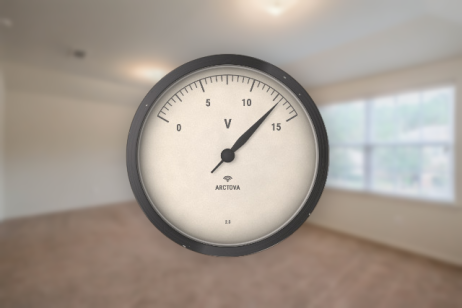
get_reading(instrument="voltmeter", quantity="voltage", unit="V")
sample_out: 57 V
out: 13 V
